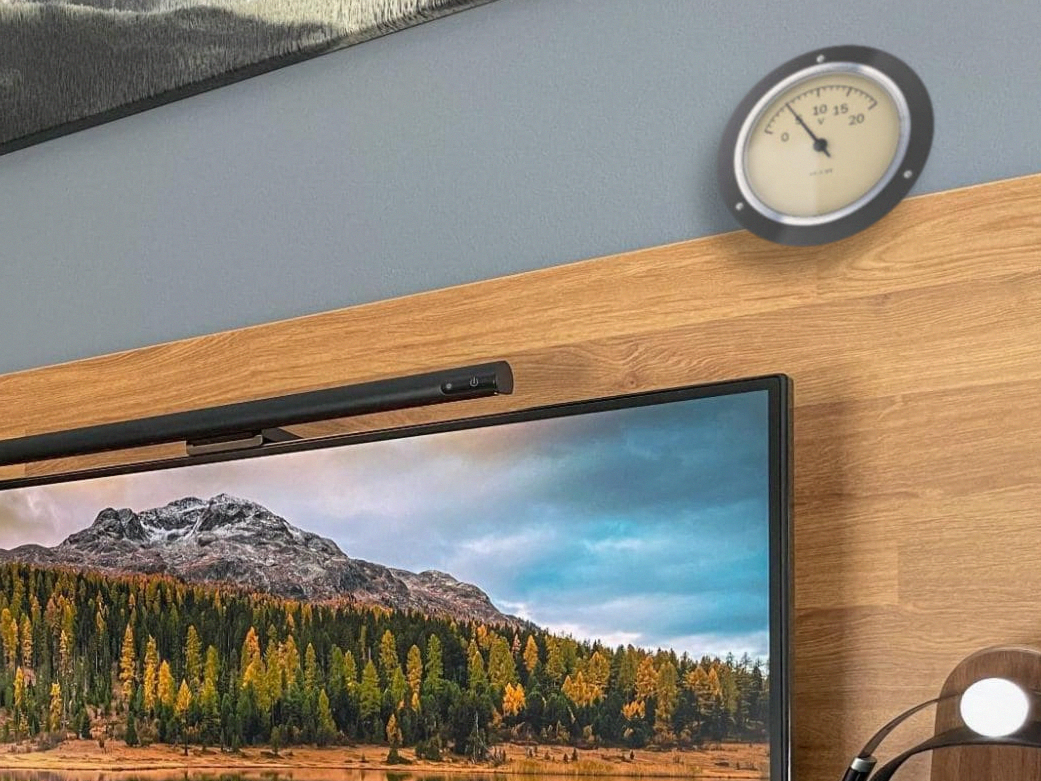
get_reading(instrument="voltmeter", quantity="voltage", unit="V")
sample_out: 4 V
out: 5 V
